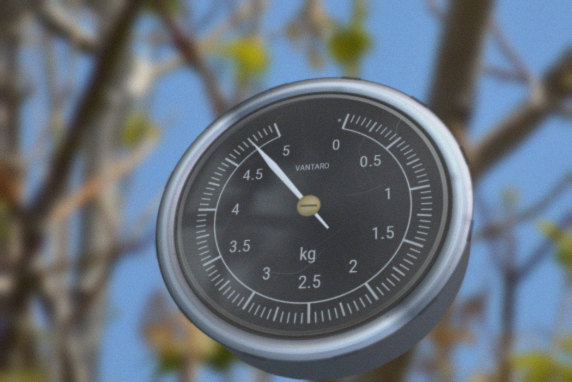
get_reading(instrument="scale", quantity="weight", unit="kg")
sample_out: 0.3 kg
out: 4.75 kg
